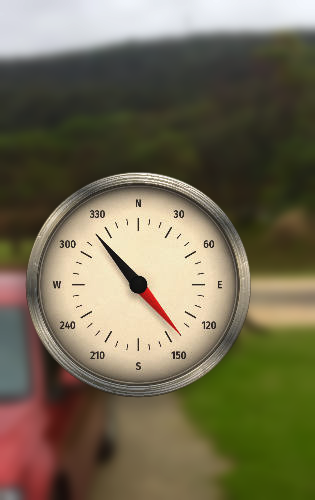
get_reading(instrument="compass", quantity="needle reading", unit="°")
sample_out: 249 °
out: 140 °
